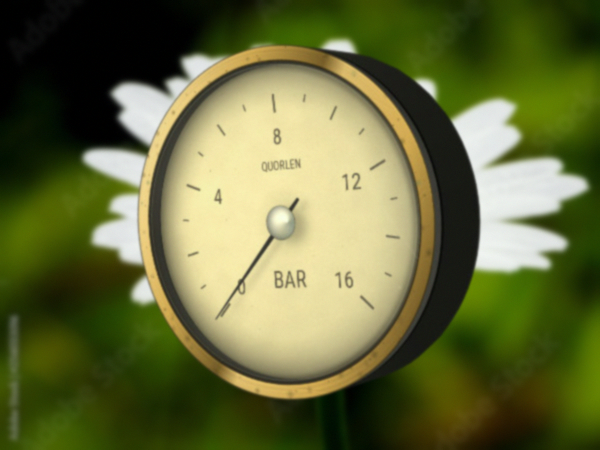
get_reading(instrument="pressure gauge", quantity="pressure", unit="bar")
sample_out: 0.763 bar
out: 0 bar
